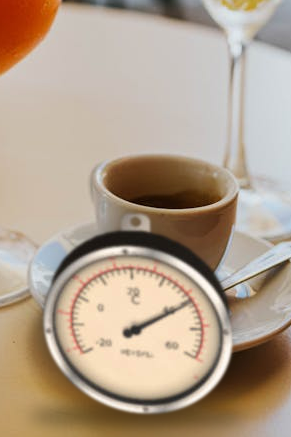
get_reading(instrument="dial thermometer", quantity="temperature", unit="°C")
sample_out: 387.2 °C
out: 40 °C
